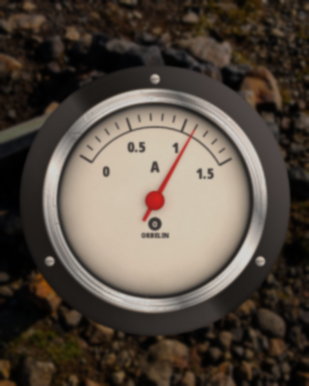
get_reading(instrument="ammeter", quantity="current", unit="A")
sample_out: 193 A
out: 1.1 A
